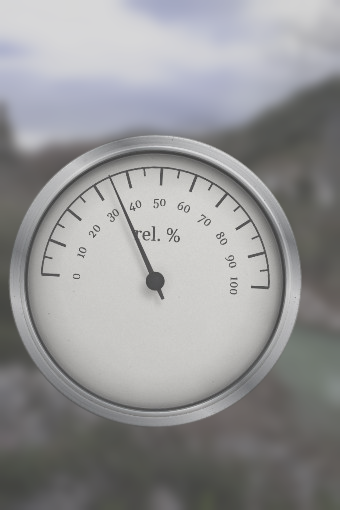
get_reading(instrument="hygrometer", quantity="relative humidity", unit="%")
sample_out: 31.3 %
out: 35 %
